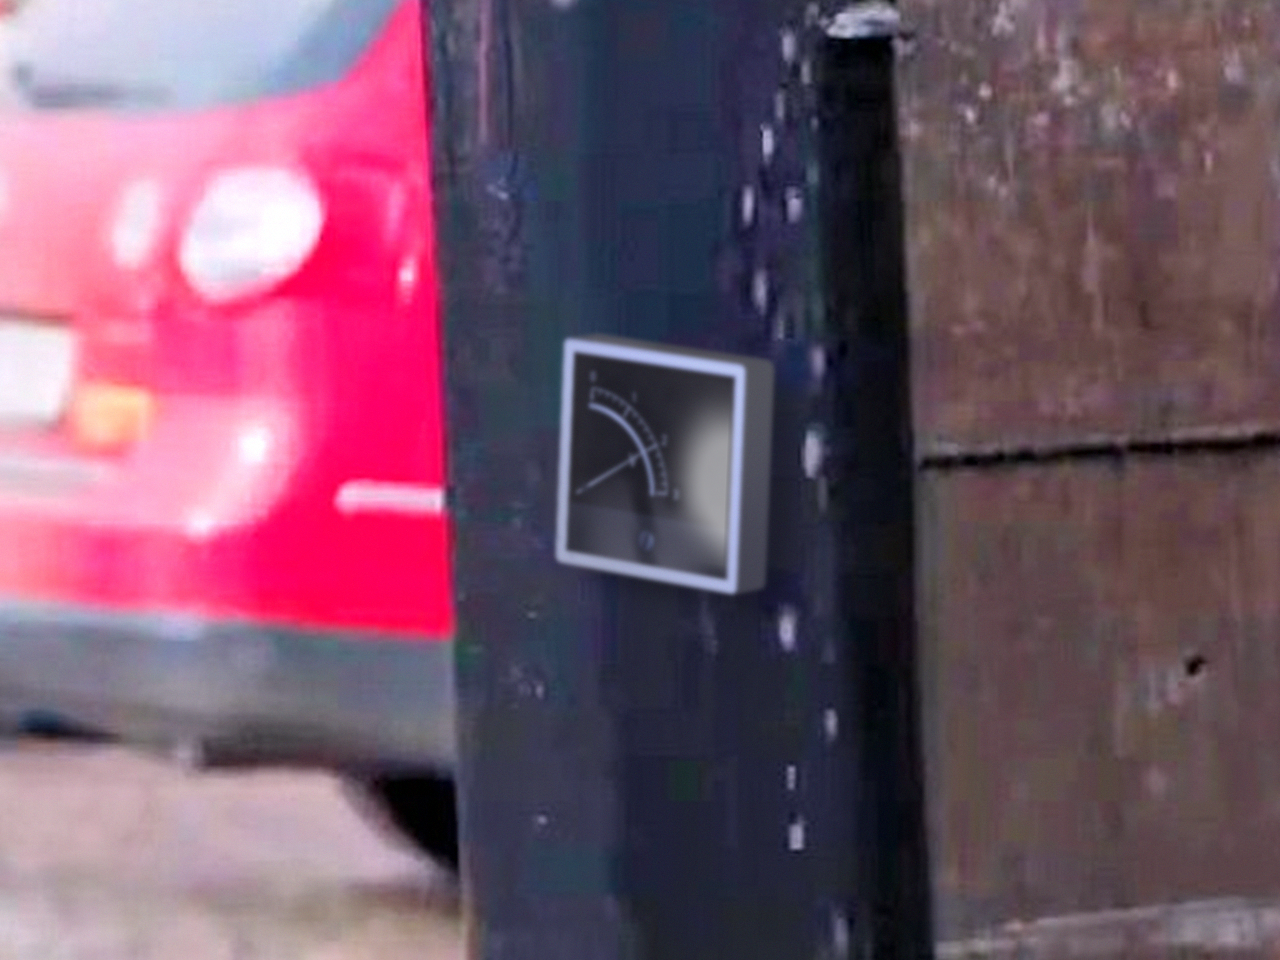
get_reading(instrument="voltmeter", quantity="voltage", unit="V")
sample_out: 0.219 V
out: 2 V
